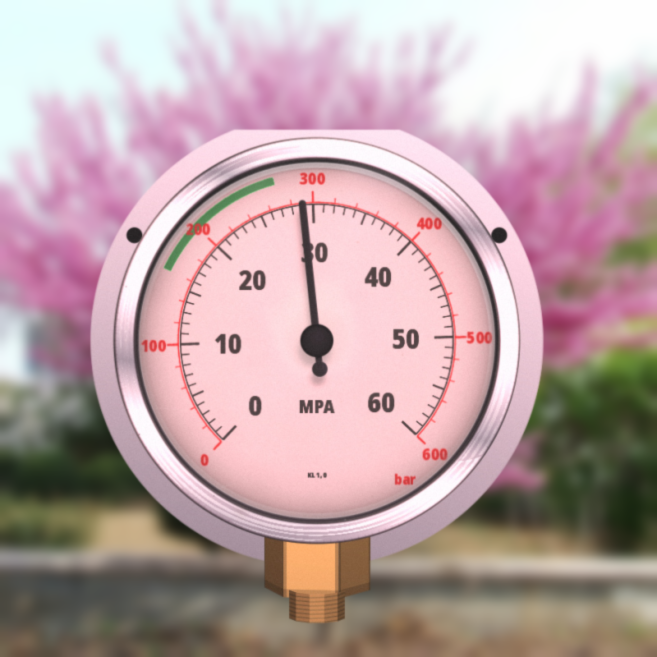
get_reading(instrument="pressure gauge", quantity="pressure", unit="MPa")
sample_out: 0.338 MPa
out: 29 MPa
